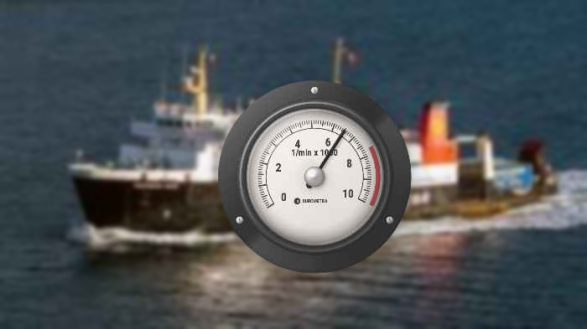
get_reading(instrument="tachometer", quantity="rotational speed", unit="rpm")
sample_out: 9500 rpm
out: 6500 rpm
